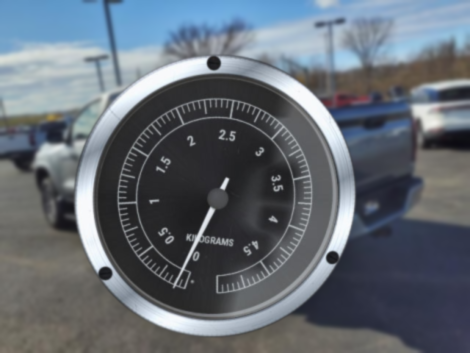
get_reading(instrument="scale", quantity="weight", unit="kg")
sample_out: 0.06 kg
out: 0.1 kg
